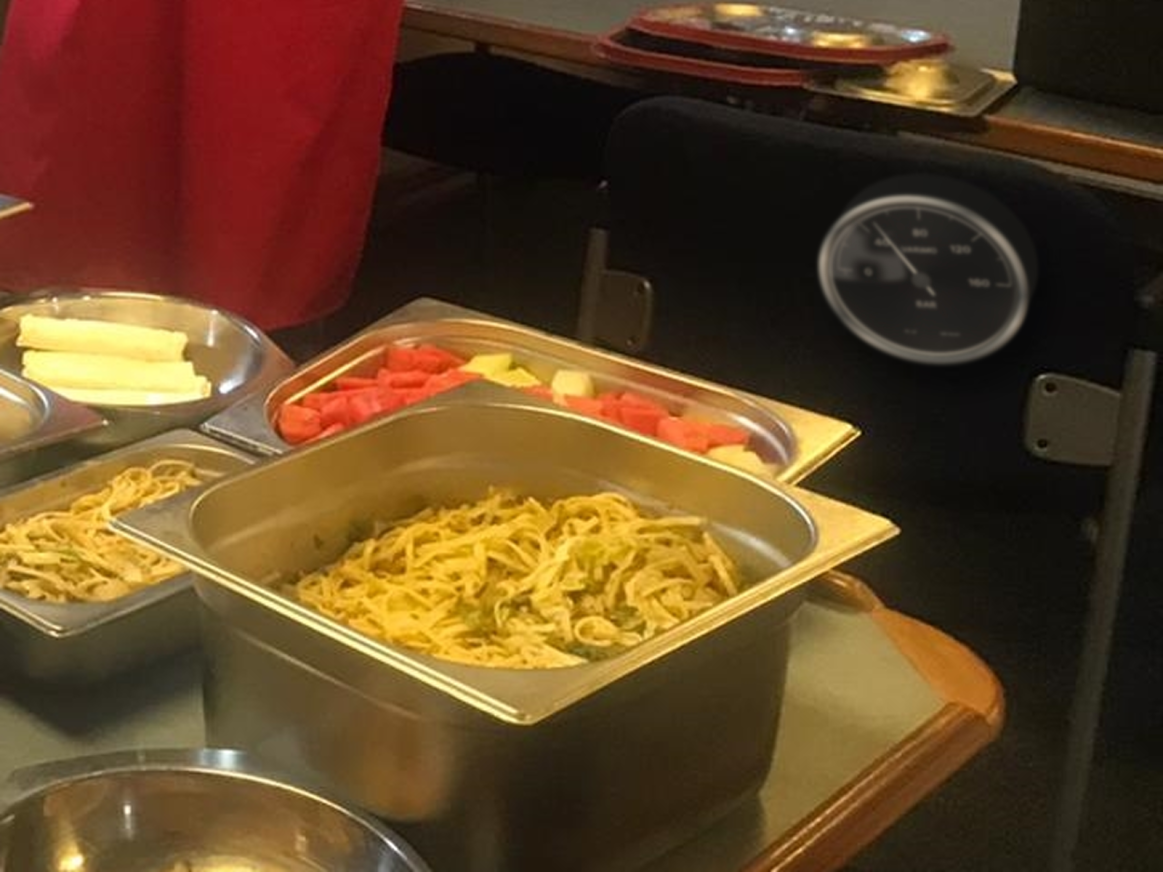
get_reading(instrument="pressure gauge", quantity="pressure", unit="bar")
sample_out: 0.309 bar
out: 50 bar
